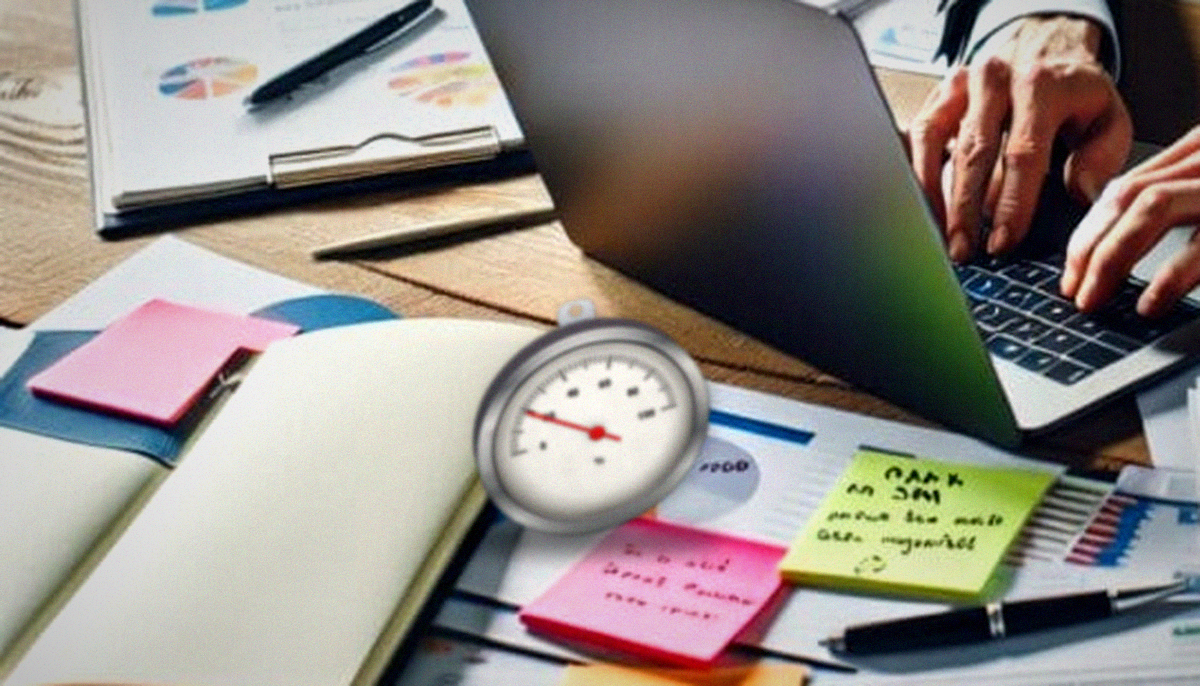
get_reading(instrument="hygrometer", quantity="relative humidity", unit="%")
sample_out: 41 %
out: 20 %
